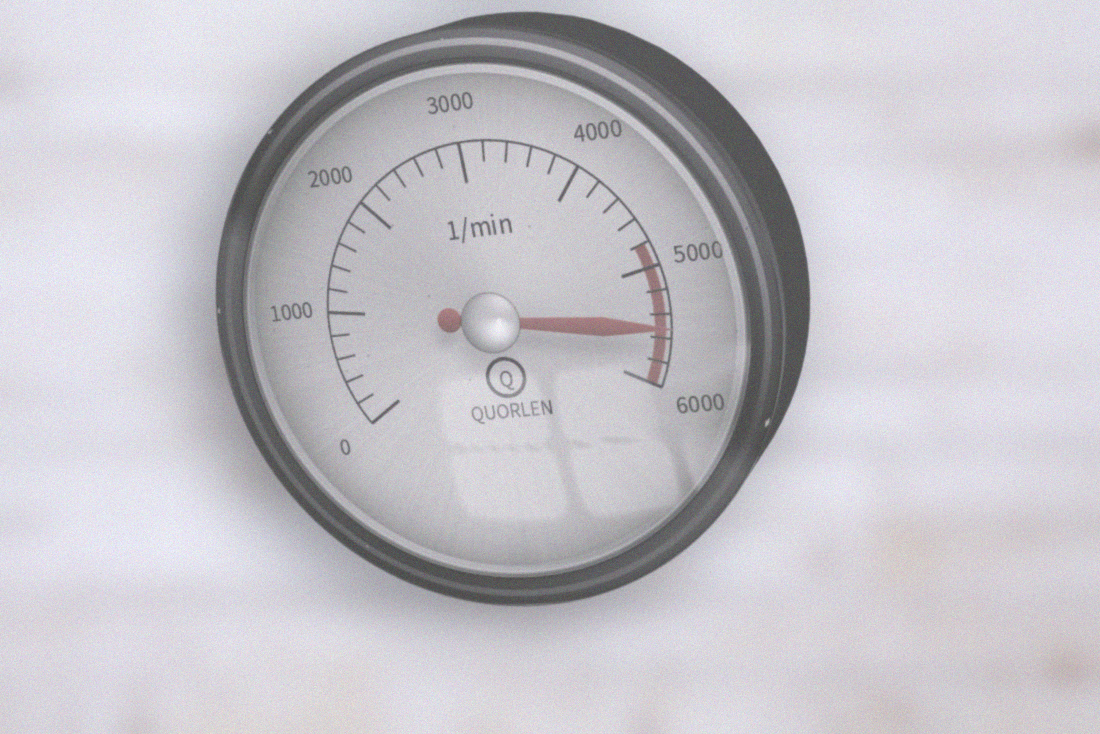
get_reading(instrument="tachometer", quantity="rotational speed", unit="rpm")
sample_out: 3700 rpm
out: 5500 rpm
